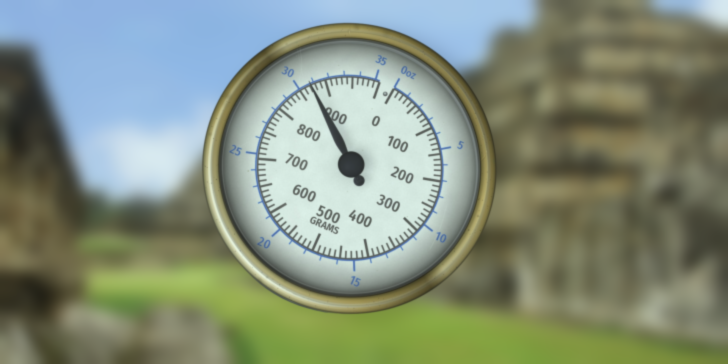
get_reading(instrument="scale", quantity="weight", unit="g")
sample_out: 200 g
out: 870 g
